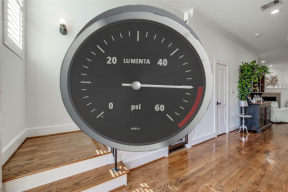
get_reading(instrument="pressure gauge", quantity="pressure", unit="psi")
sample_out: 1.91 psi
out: 50 psi
